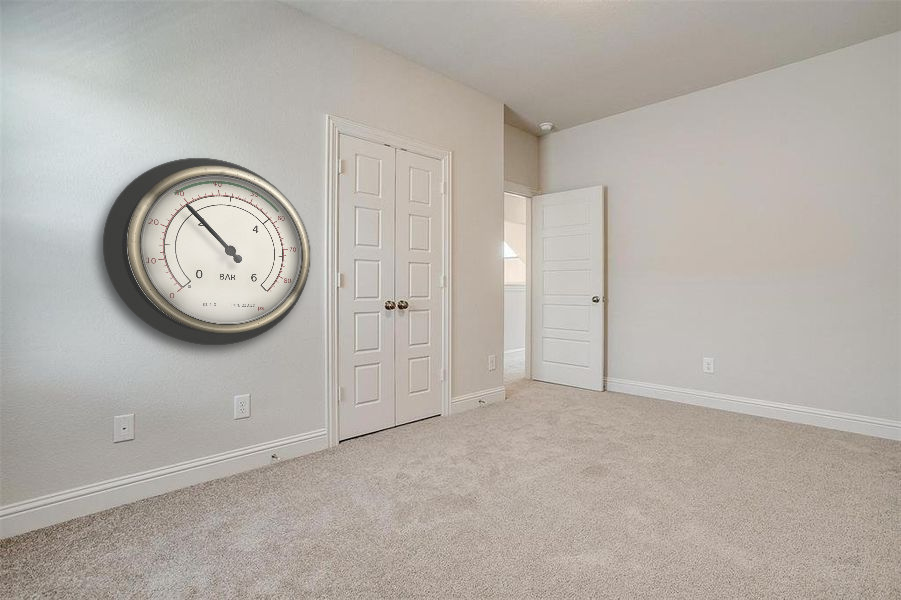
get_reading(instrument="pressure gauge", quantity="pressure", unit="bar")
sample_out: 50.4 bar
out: 2 bar
